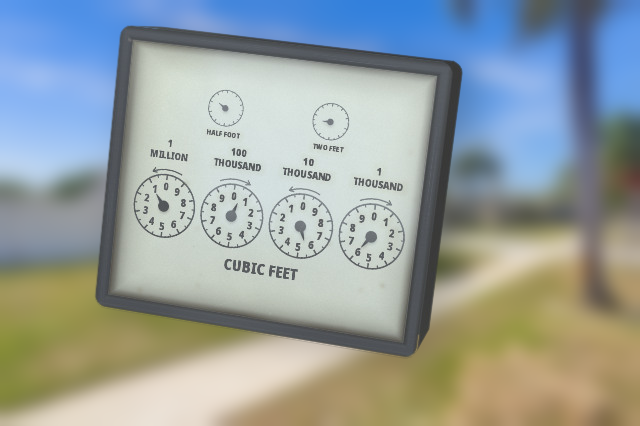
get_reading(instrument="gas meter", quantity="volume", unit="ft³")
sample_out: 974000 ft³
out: 105600 ft³
